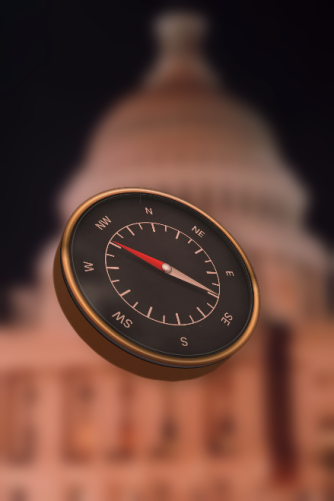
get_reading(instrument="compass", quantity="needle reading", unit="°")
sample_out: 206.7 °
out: 300 °
